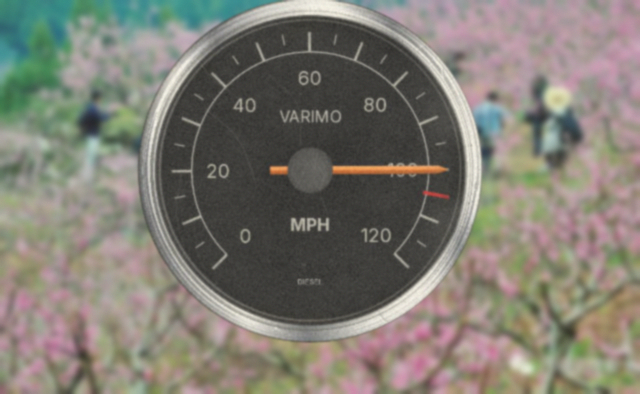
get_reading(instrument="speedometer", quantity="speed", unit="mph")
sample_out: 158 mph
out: 100 mph
